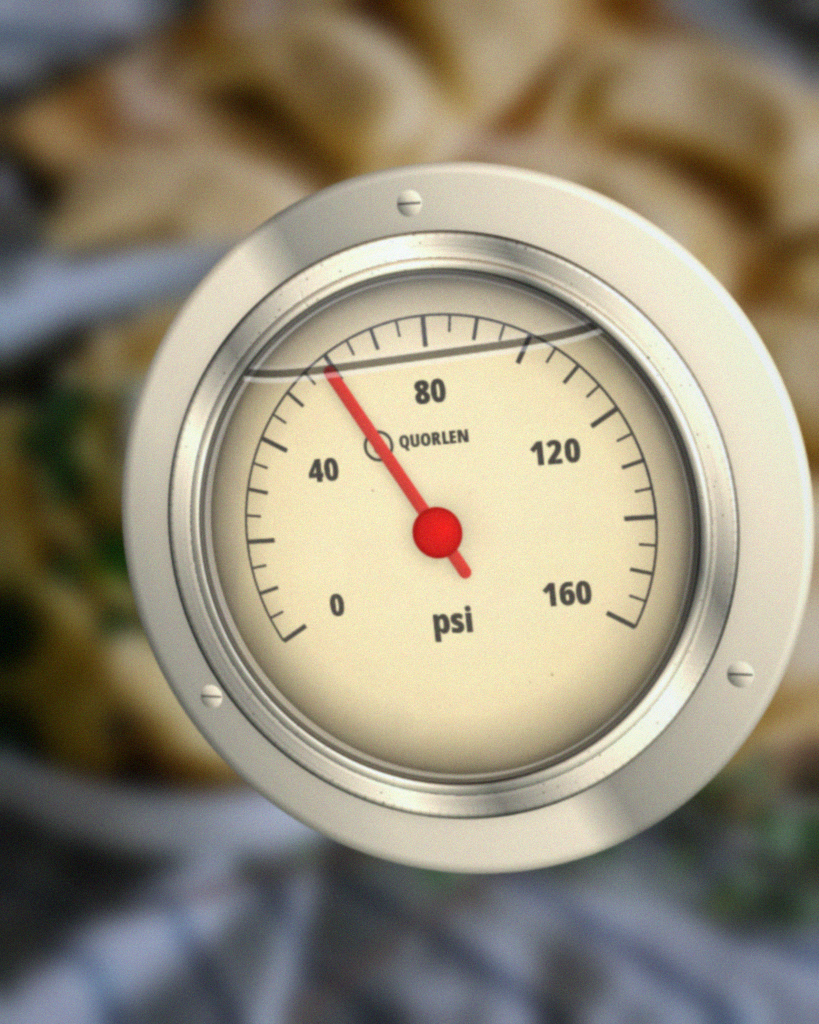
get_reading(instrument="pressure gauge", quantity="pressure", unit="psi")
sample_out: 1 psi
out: 60 psi
